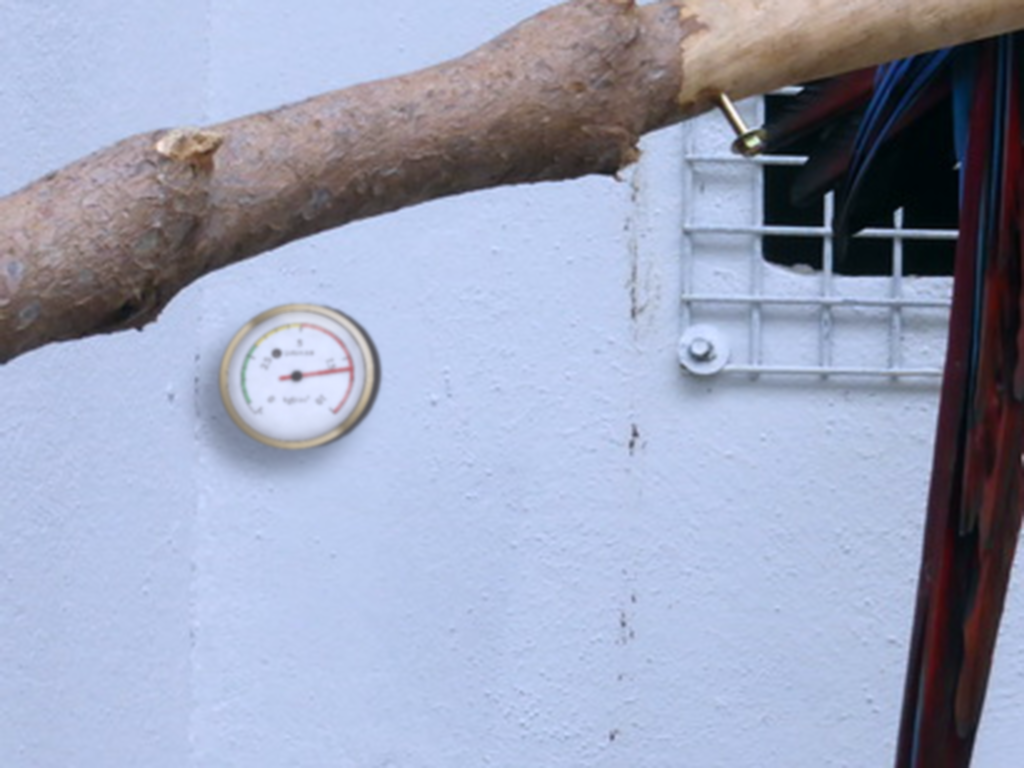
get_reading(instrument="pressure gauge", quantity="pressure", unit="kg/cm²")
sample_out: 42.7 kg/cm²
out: 8 kg/cm²
